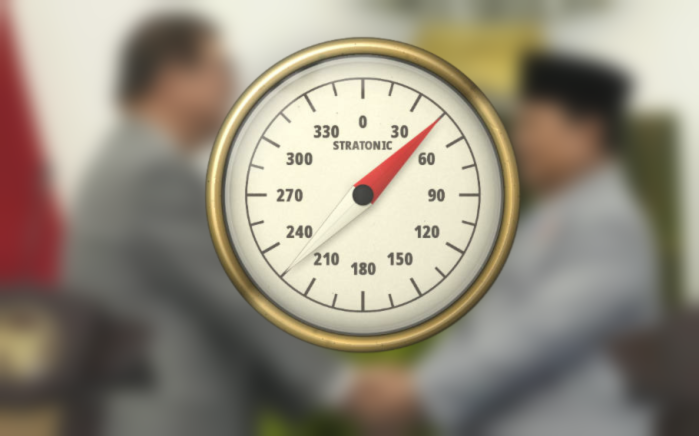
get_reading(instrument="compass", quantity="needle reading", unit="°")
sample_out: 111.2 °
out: 45 °
